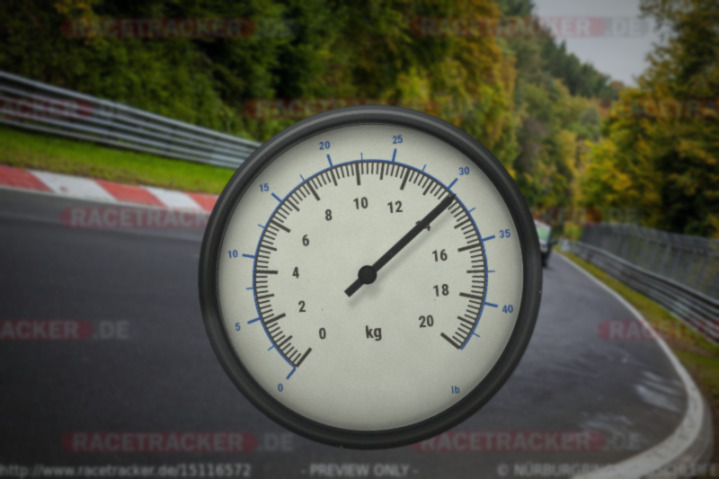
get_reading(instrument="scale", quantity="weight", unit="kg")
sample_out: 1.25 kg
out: 14 kg
